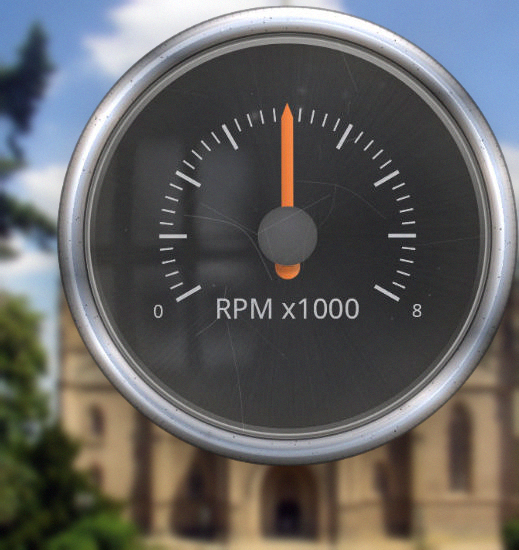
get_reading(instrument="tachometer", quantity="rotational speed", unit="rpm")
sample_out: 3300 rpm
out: 4000 rpm
